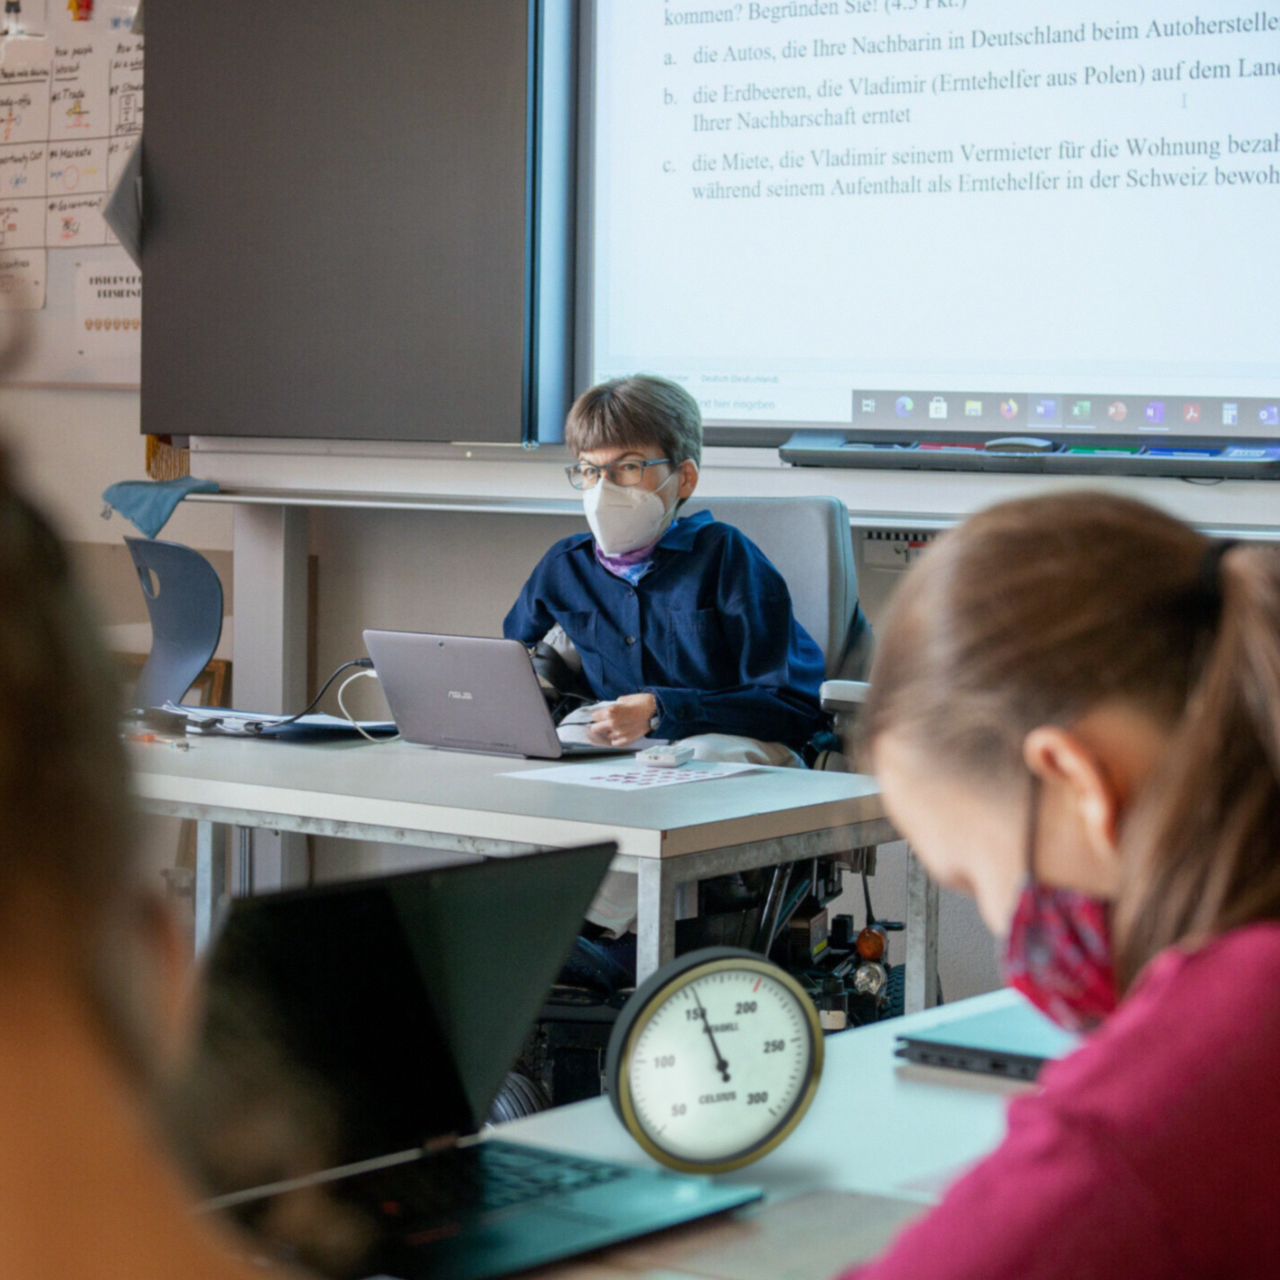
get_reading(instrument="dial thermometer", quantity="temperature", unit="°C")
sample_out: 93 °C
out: 155 °C
